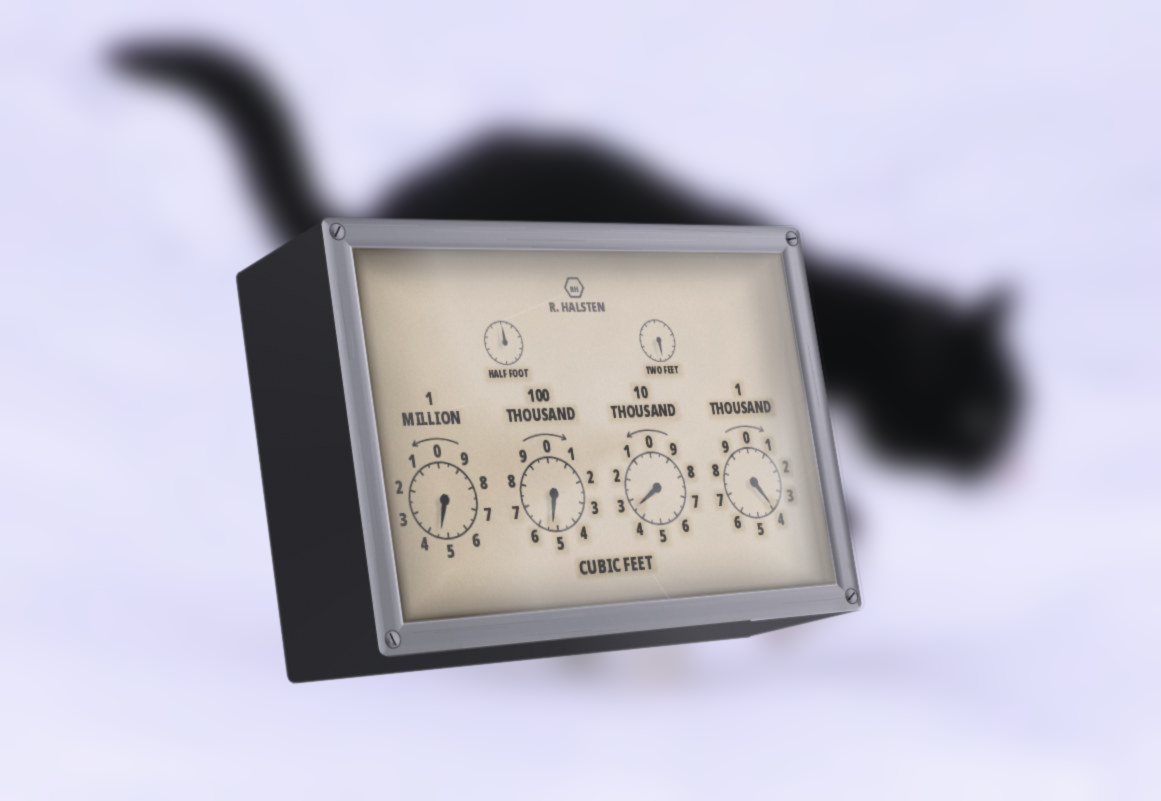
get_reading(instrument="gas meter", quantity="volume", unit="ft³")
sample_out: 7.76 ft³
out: 453400 ft³
